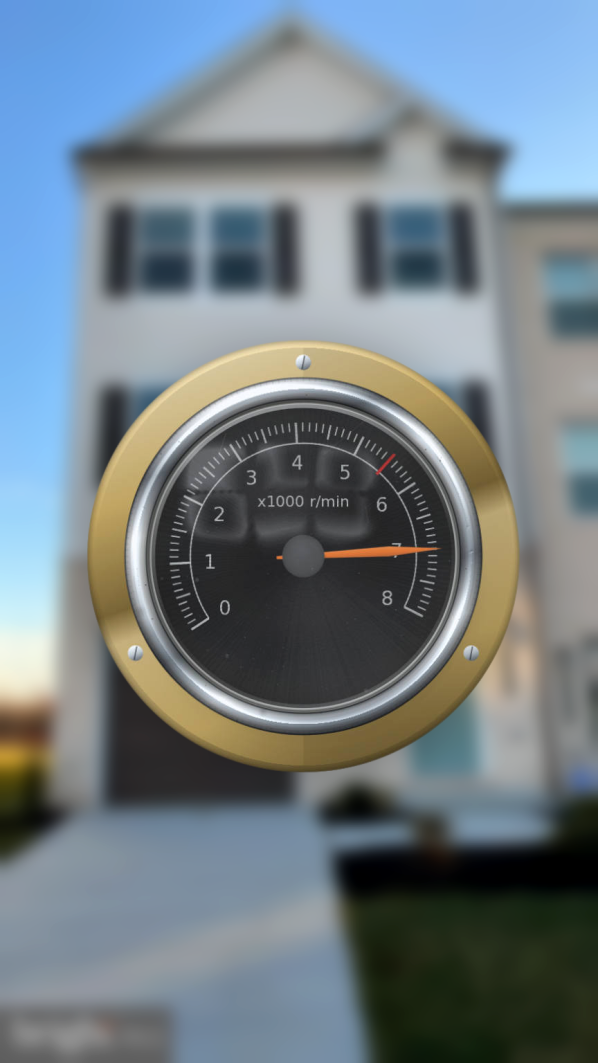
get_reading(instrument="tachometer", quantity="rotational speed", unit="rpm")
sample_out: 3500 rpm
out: 7000 rpm
